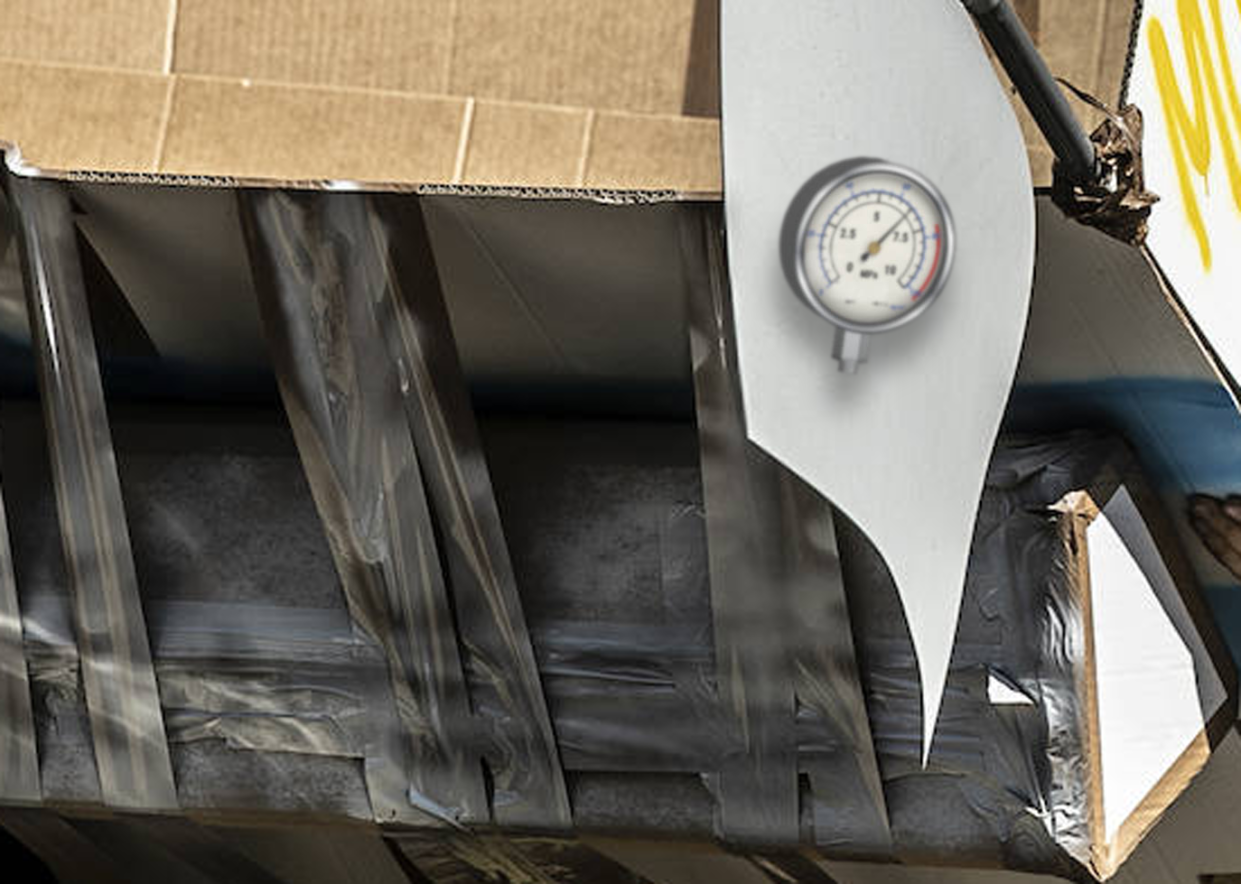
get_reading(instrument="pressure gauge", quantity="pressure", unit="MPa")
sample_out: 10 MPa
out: 6.5 MPa
